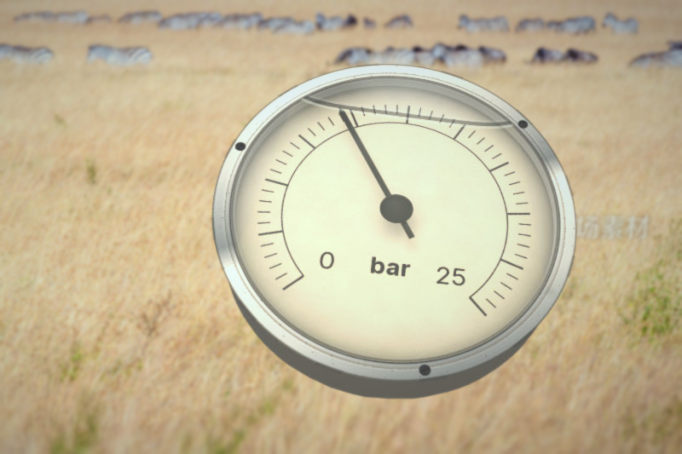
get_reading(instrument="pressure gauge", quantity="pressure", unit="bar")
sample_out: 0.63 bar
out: 9.5 bar
